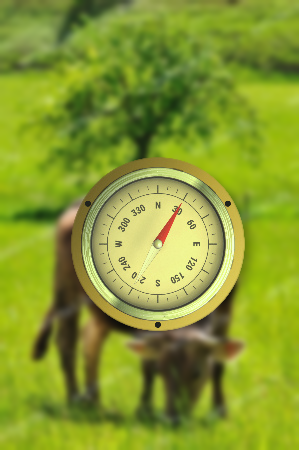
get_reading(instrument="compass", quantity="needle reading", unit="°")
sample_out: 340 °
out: 30 °
